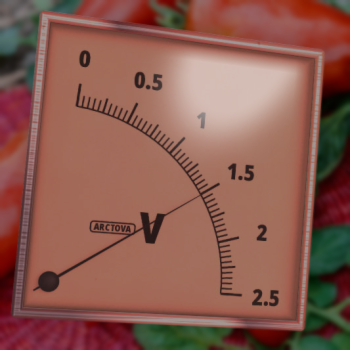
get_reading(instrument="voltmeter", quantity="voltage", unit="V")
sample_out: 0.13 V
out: 1.5 V
